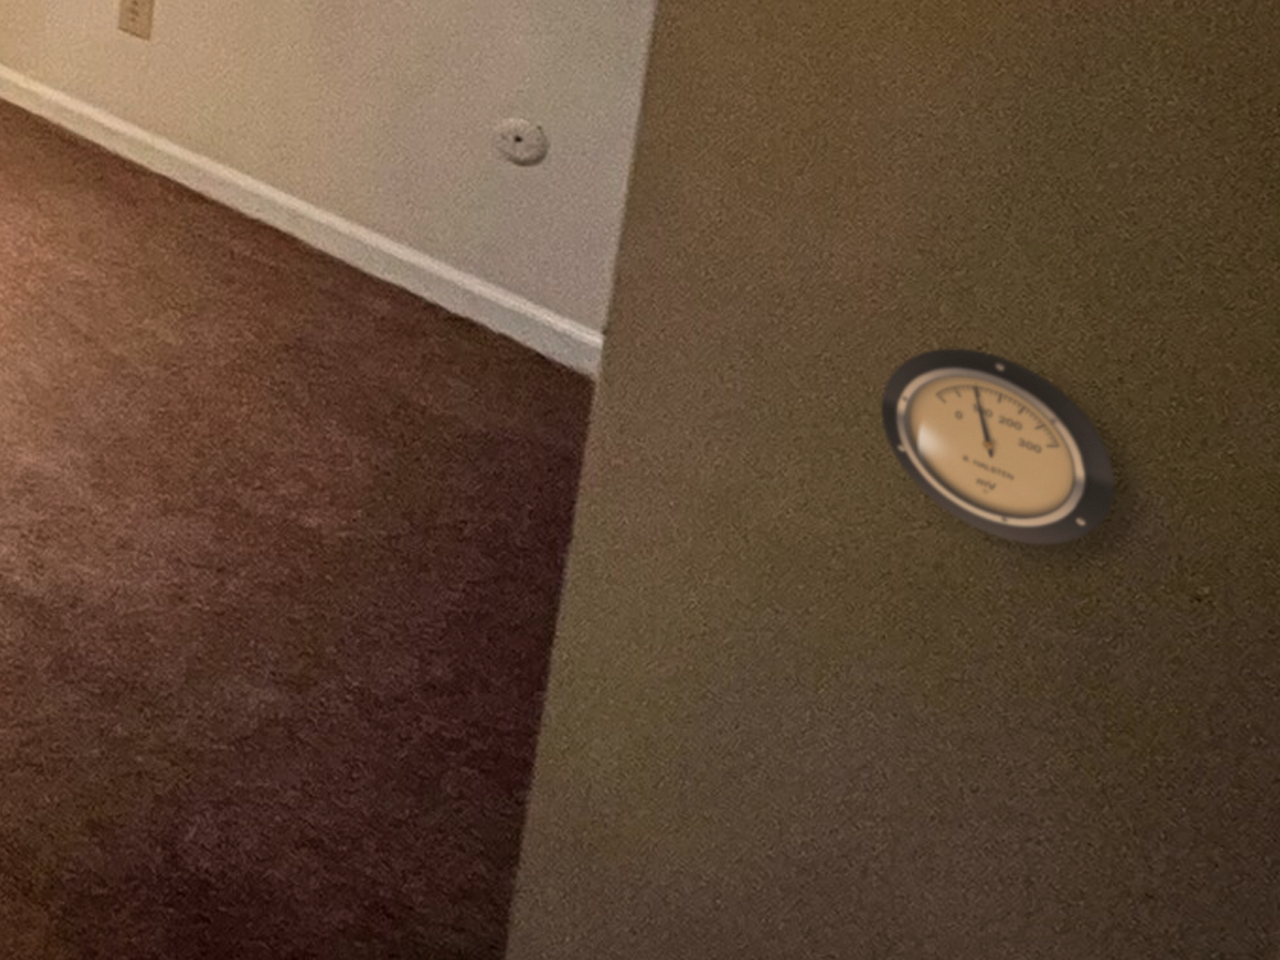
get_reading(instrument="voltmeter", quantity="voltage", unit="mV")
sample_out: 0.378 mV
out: 100 mV
